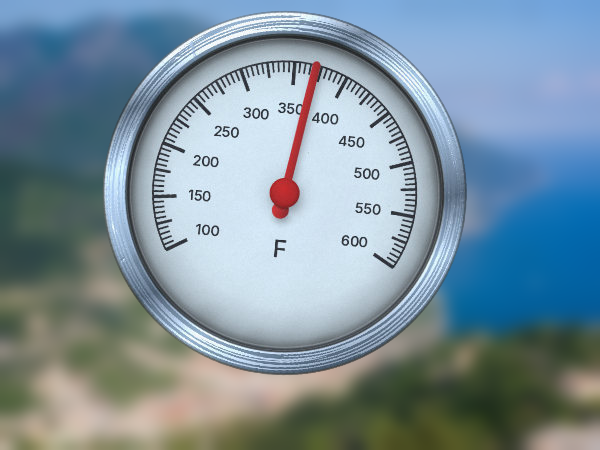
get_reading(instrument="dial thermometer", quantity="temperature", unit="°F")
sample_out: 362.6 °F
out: 370 °F
